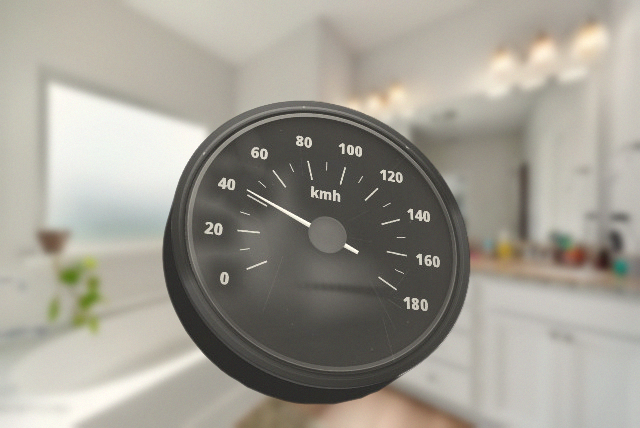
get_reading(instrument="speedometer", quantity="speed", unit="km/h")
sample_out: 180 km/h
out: 40 km/h
